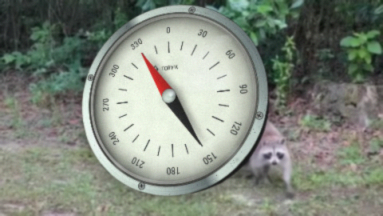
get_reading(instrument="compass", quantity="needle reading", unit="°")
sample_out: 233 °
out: 330 °
